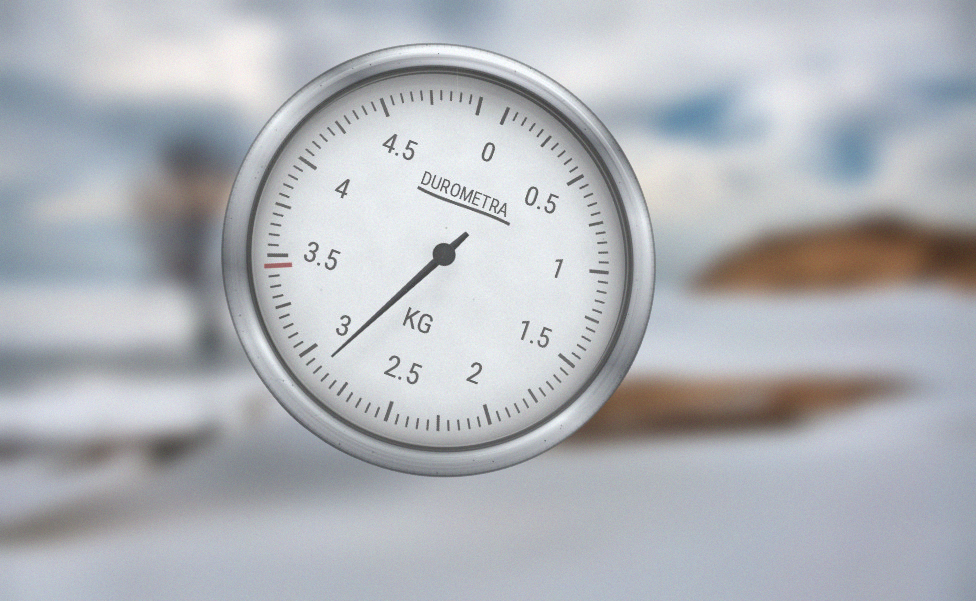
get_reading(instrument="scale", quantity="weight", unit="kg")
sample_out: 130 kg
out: 2.9 kg
